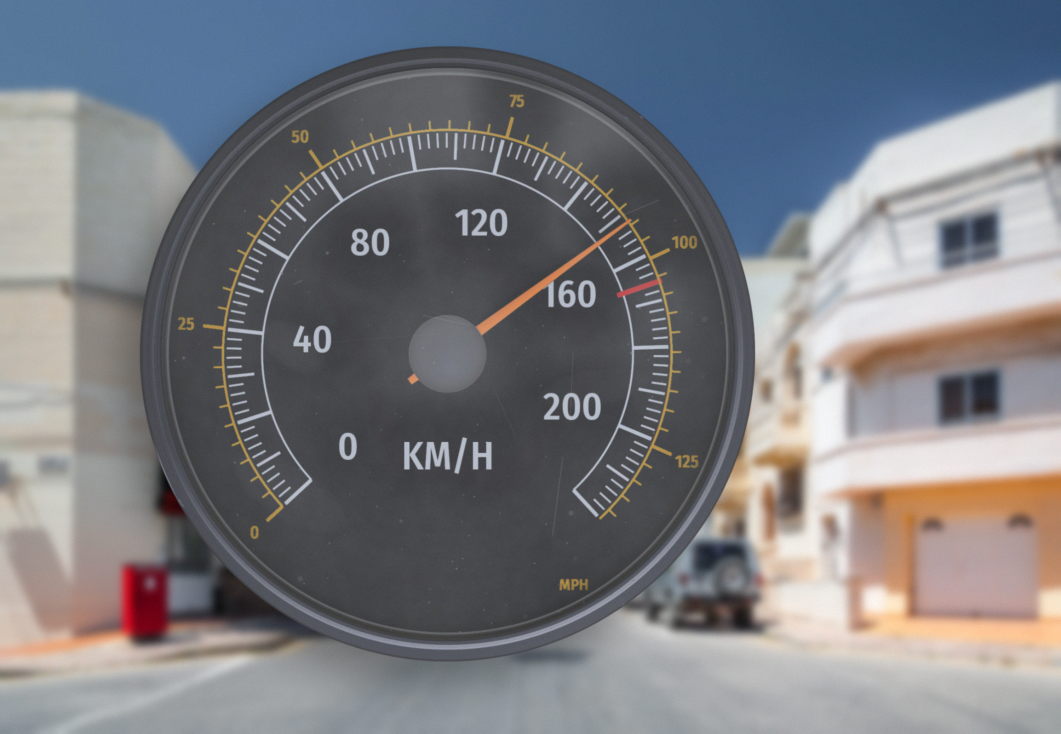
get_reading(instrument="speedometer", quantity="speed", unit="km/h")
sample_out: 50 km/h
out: 152 km/h
